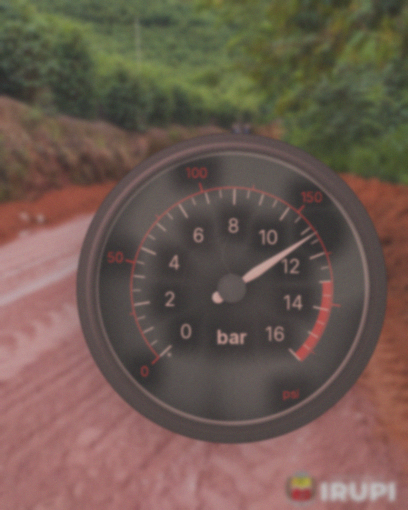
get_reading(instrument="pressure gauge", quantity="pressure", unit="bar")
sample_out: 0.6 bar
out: 11.25 bar
